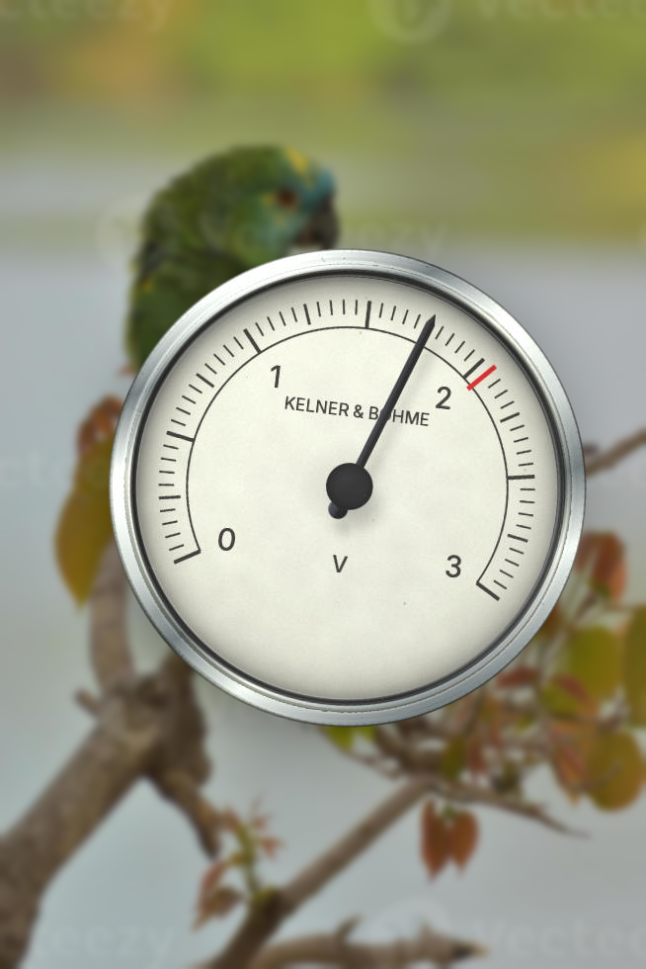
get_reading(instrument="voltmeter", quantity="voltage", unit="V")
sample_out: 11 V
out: 1.75 V
